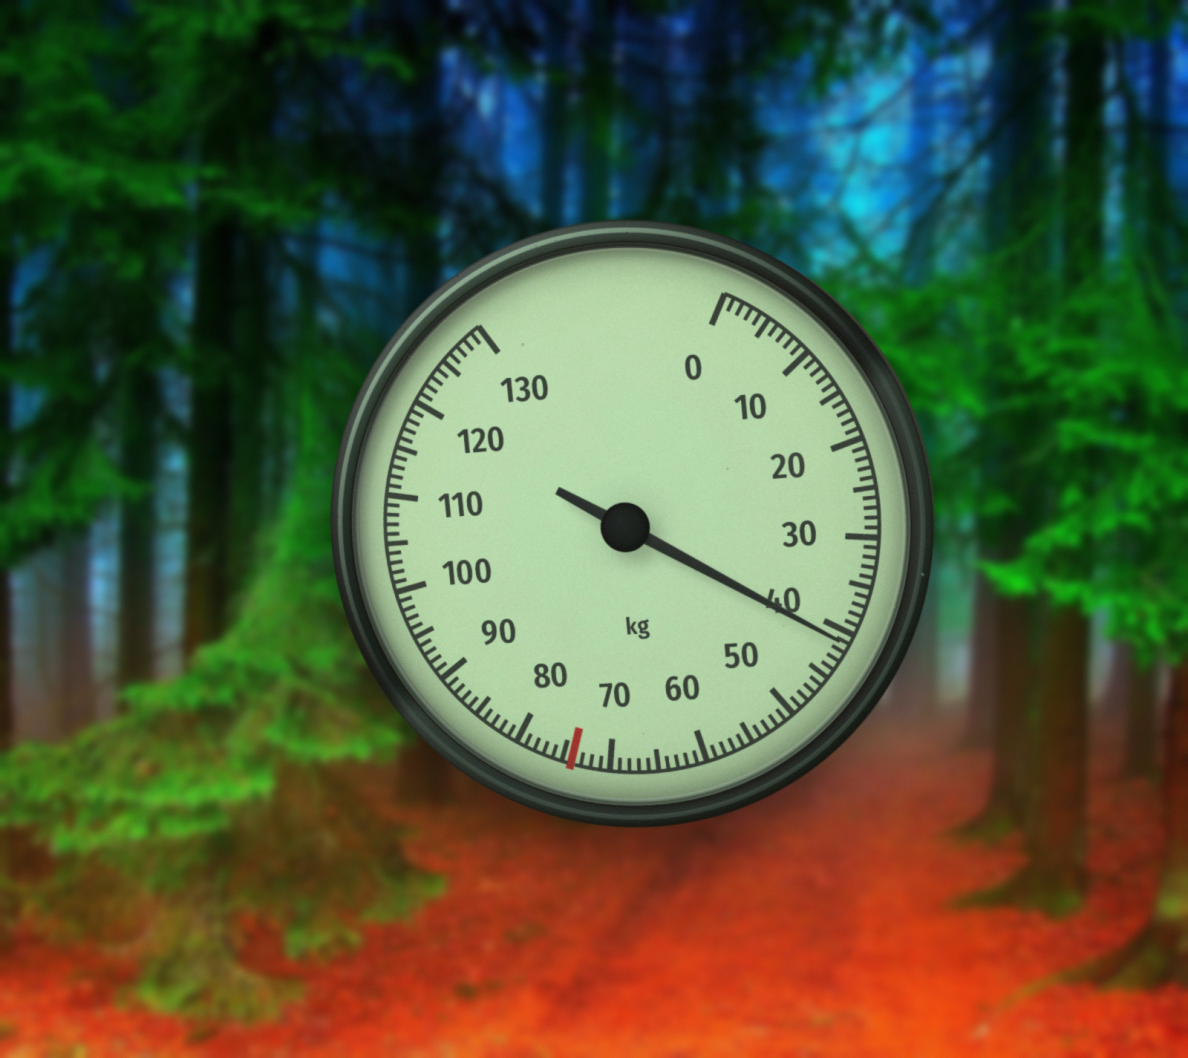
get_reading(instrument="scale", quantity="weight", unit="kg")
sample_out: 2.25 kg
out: 41 kg
